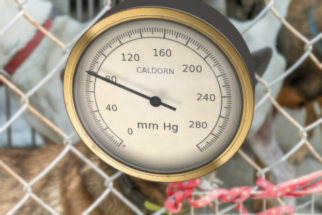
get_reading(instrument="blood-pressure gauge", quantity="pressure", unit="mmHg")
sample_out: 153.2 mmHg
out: 80 mmHg
